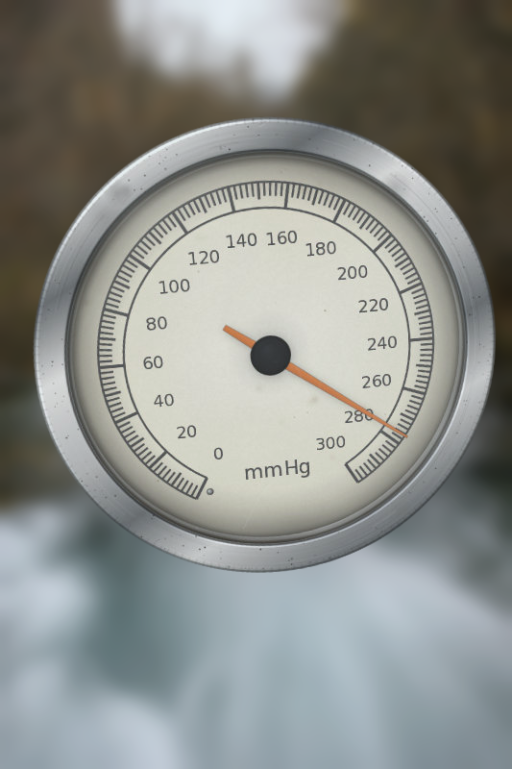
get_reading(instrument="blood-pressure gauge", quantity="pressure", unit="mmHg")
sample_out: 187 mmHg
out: 276 mmHg
